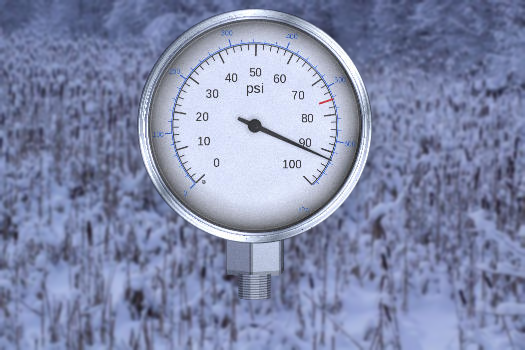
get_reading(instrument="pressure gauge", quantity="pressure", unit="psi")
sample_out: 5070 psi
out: 92 psi
